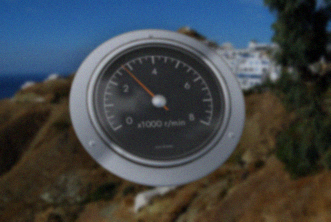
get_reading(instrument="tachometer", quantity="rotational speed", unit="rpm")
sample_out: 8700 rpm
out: 2750 rpm
